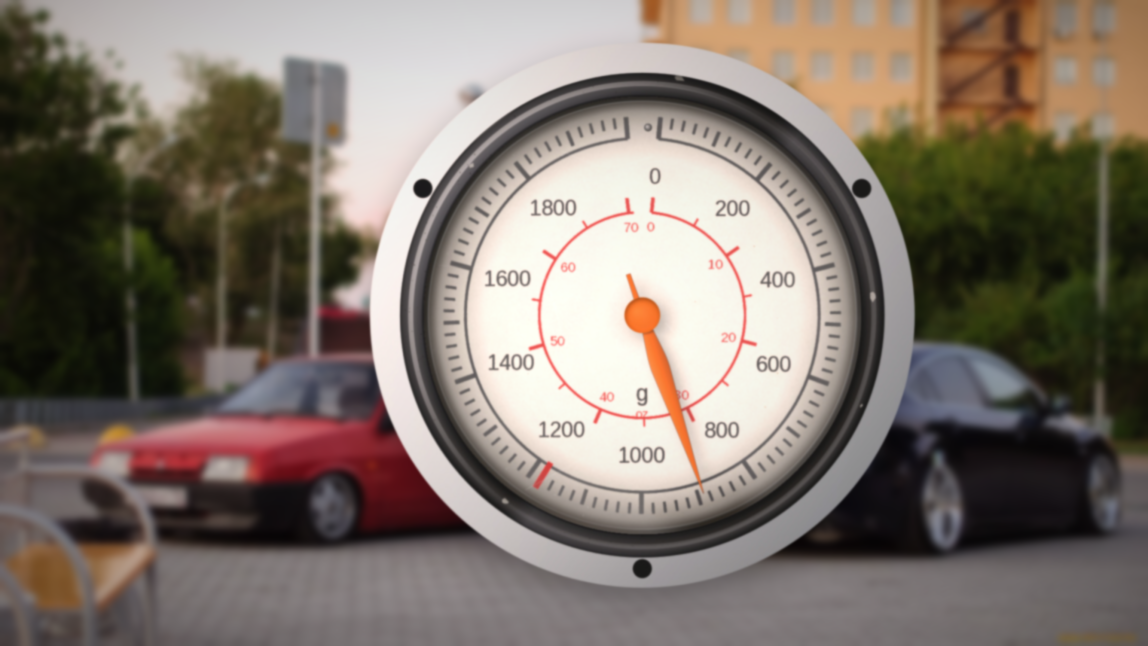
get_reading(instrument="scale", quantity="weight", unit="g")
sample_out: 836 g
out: 890 g
